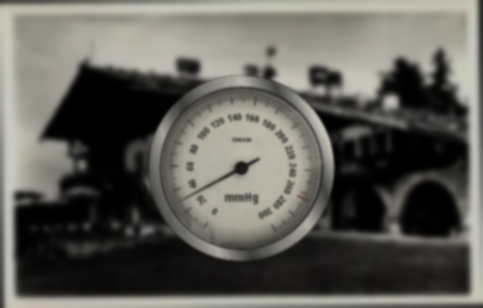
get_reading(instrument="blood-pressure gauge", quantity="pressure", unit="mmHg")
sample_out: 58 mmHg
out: 30 mmHg
